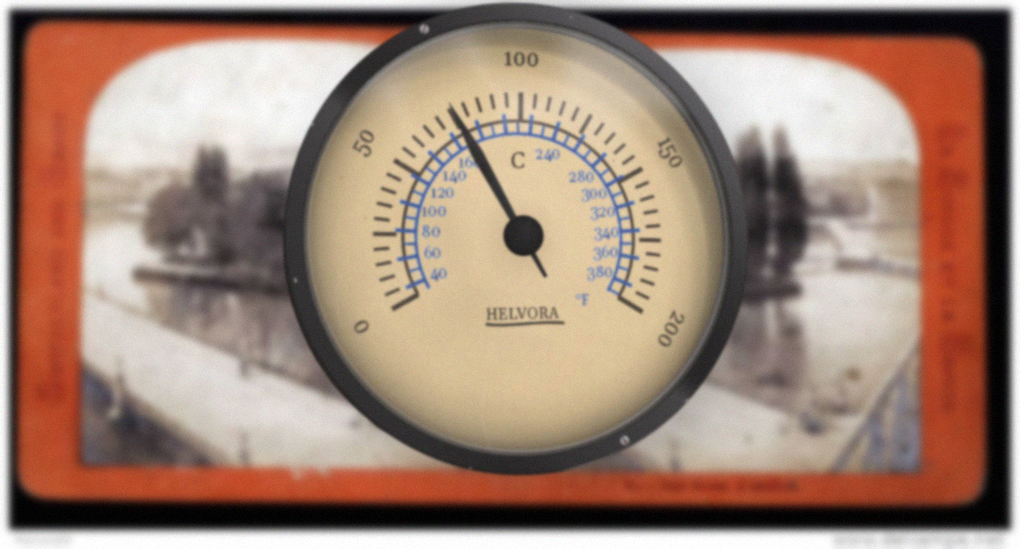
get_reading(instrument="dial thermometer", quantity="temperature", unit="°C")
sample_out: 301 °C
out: 75 °C
